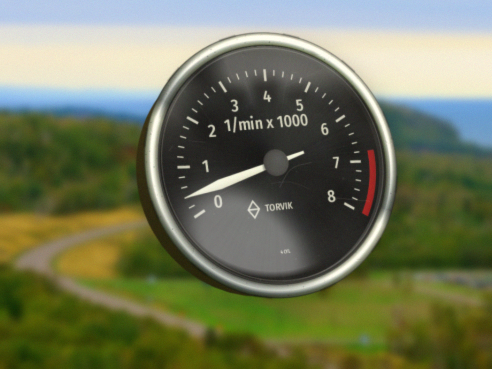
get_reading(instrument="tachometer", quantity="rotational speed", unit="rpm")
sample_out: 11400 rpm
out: 400 rpm
